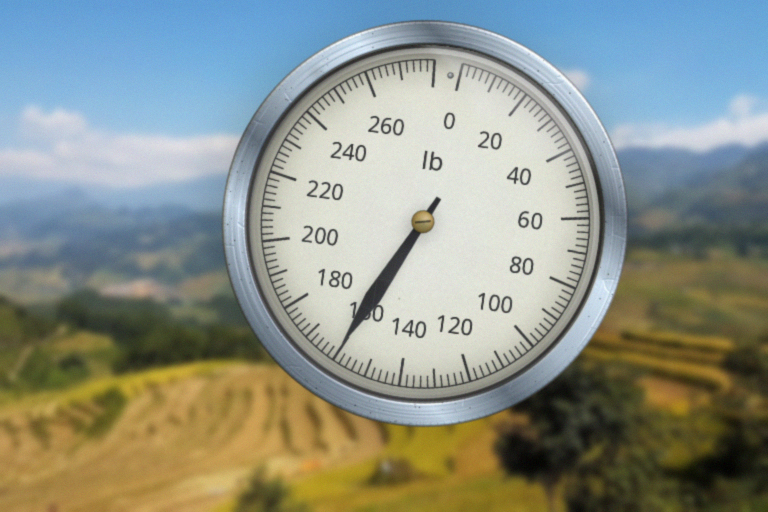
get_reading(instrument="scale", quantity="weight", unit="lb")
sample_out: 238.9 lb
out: 160 lb
